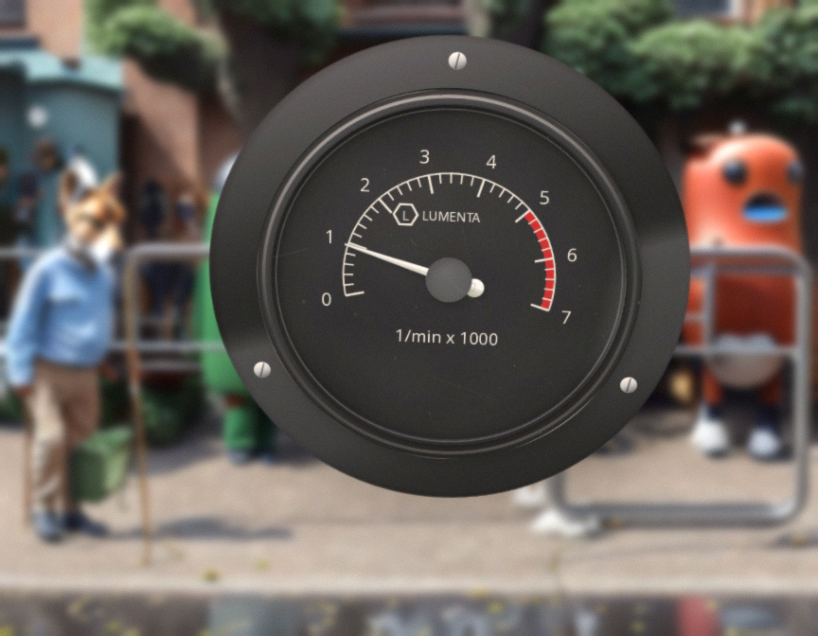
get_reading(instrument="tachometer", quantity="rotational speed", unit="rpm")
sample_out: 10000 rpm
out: 1000 rpm
